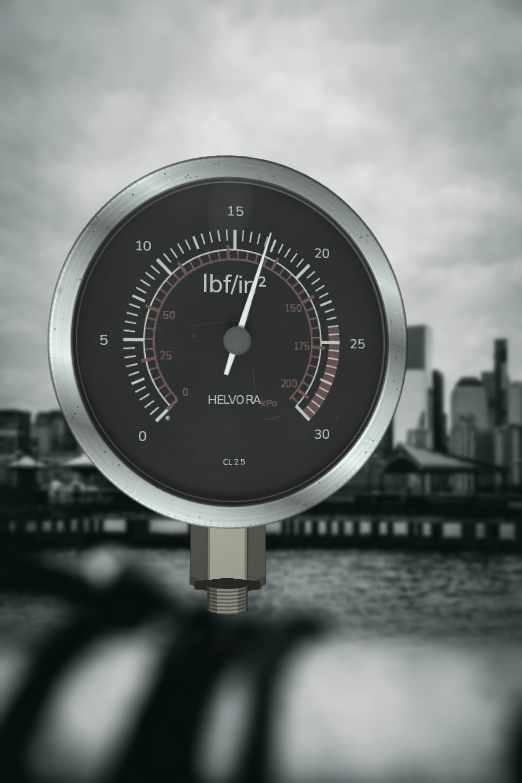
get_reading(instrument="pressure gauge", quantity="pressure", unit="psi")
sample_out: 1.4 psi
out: 17 psi
